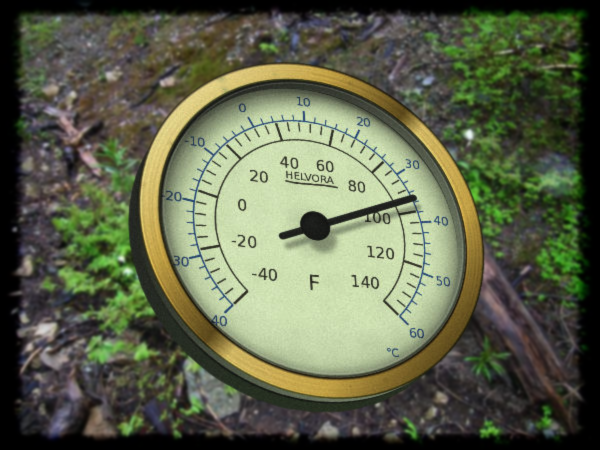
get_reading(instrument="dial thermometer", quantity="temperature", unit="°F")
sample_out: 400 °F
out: 96 °F
